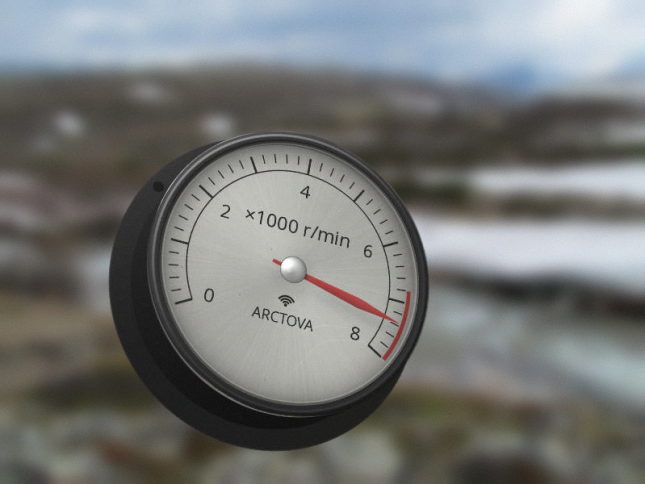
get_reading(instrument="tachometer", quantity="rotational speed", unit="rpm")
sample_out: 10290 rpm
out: 7400 rpm
